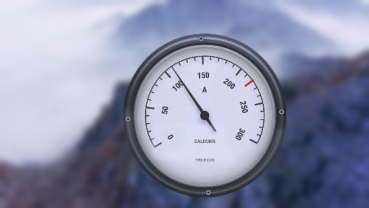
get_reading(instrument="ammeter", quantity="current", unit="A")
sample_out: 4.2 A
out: 110 A
